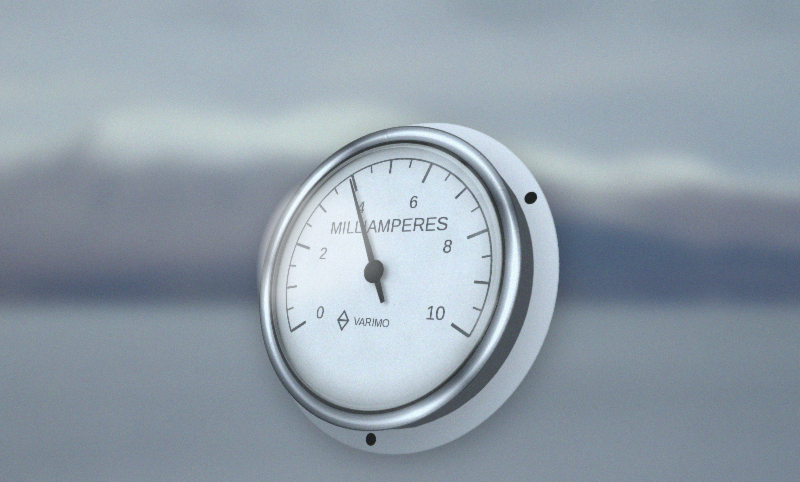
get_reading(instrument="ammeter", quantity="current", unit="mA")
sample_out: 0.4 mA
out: 4 mA
